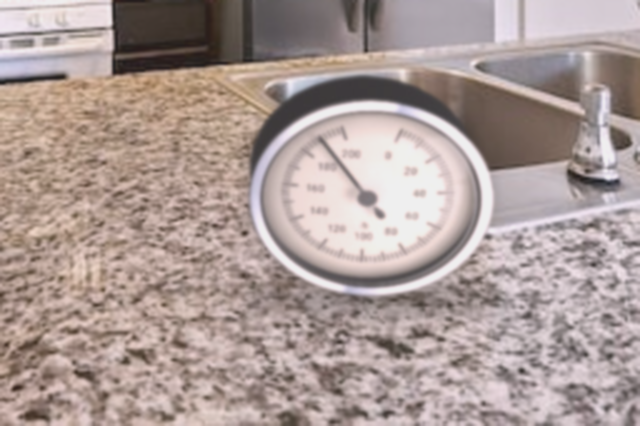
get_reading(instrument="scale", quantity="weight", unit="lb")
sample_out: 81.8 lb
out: 190 lb
